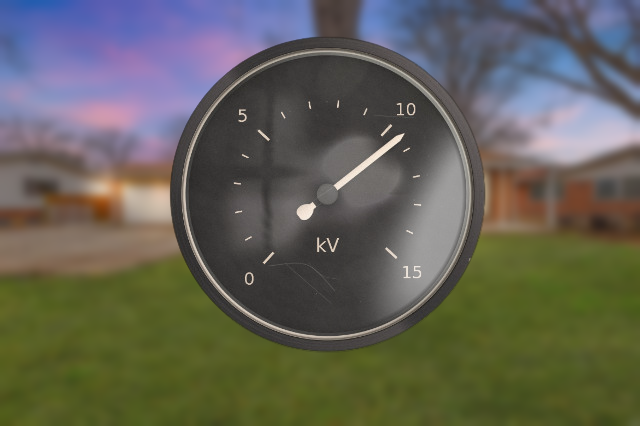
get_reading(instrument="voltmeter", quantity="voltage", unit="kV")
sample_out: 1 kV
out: 10.5 kV
